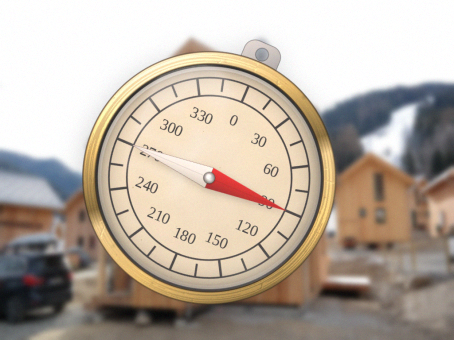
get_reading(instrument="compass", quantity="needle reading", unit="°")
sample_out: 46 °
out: 90 °
